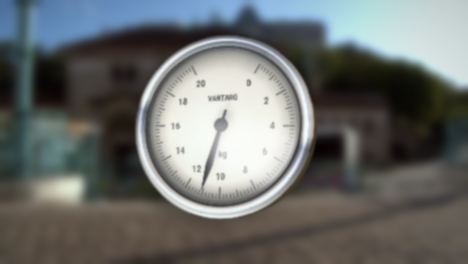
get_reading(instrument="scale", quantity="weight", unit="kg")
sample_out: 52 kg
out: 11 kg
